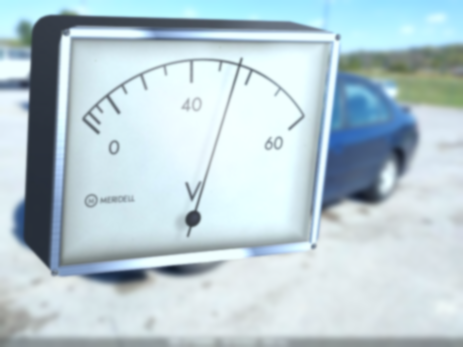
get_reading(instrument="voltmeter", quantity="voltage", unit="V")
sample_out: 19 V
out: 47.5 V
